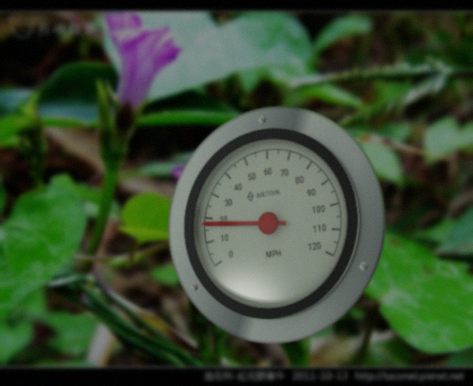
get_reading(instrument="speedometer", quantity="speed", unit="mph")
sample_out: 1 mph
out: 17.5 mph
